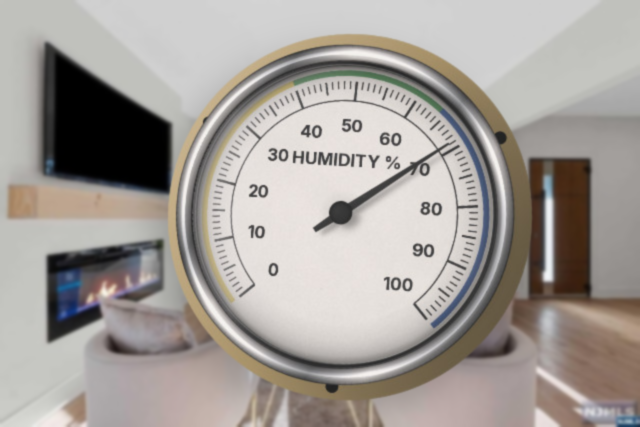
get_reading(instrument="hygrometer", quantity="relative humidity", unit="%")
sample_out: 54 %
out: 69 %
